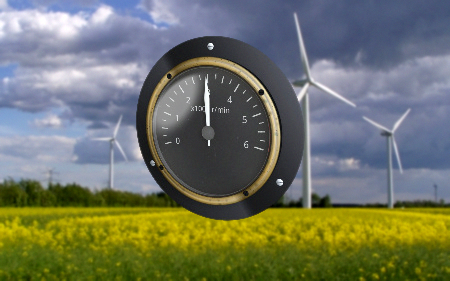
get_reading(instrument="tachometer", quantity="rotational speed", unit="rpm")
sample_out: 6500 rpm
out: 3000 rpm
